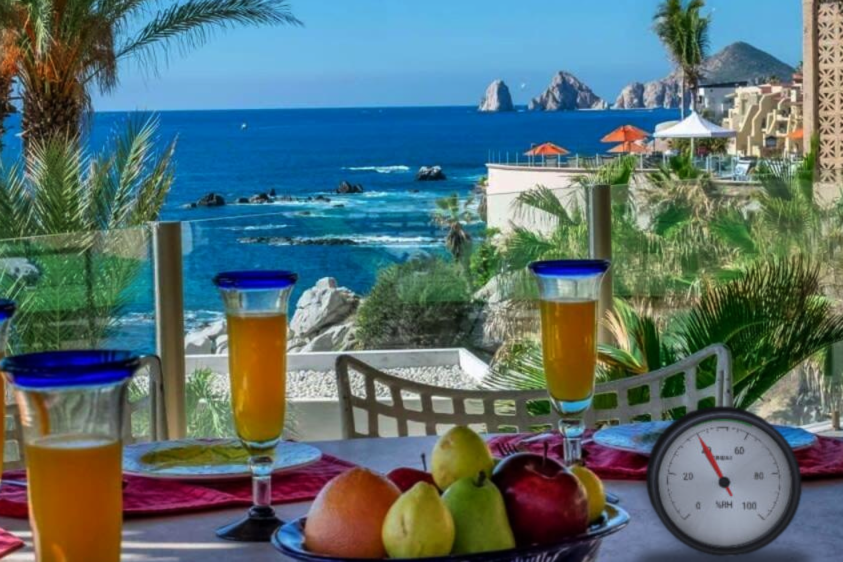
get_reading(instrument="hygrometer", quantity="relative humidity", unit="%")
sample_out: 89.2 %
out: 40 %
